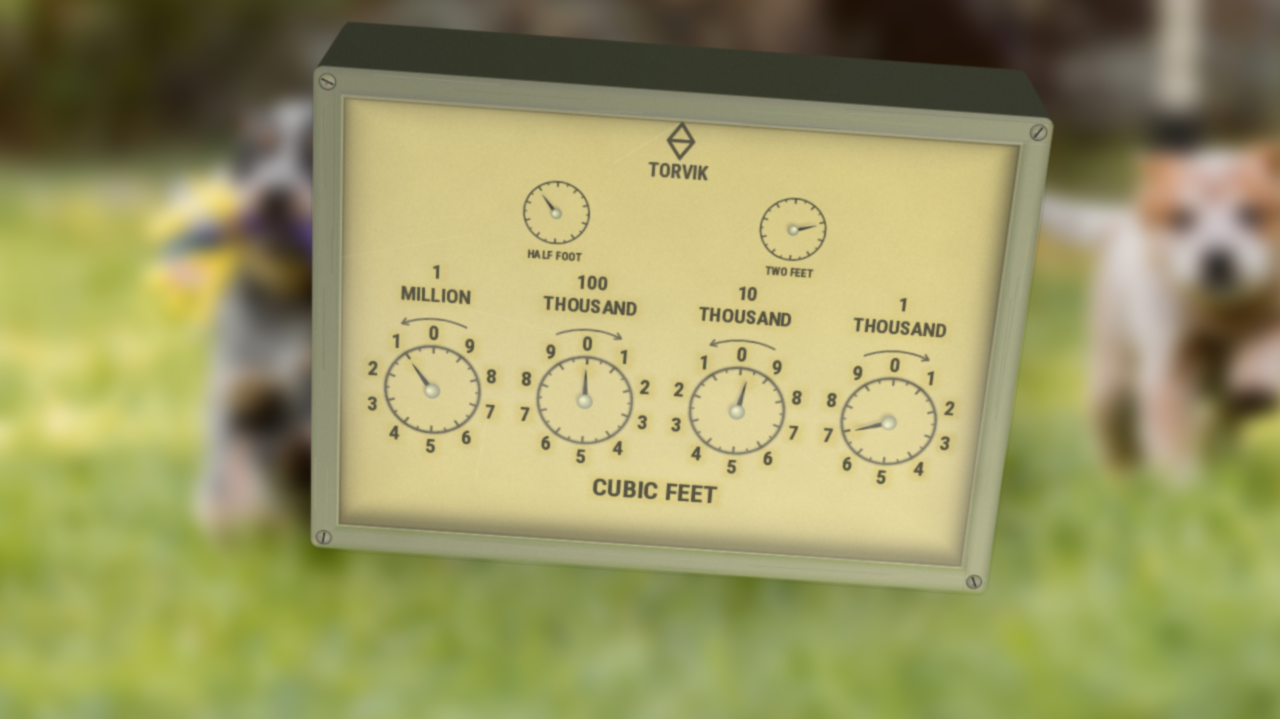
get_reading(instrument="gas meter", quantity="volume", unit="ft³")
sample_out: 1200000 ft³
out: 99700 ft³
